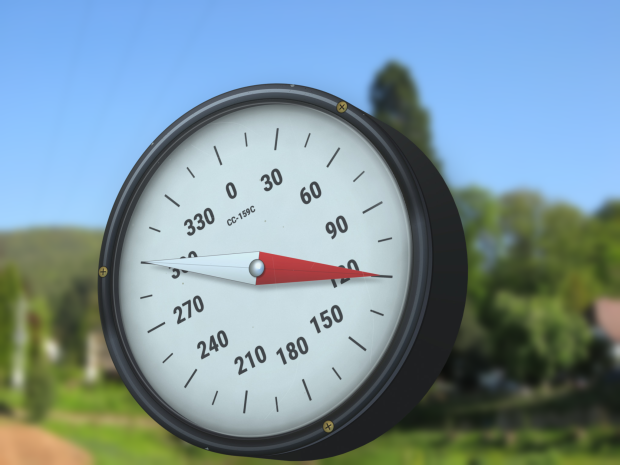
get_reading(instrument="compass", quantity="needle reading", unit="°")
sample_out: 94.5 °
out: 120 °
